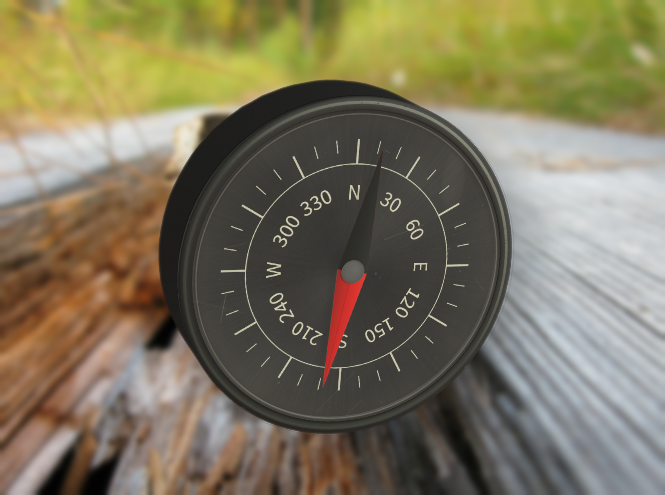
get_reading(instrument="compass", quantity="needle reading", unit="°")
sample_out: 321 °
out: 190 °
